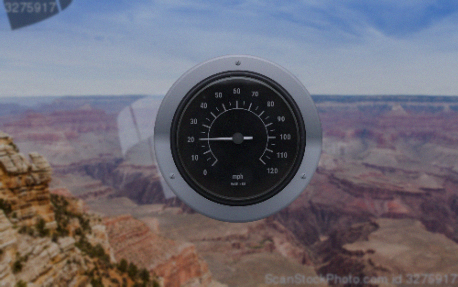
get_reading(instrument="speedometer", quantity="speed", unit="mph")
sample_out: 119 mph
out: 20 mph
